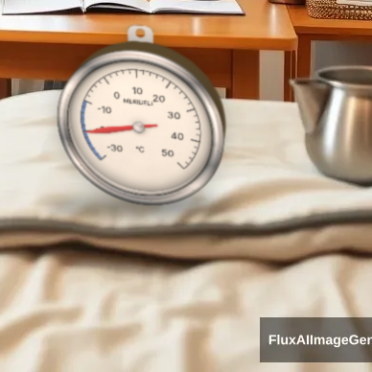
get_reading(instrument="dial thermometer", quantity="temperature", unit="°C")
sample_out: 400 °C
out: -20 °C
